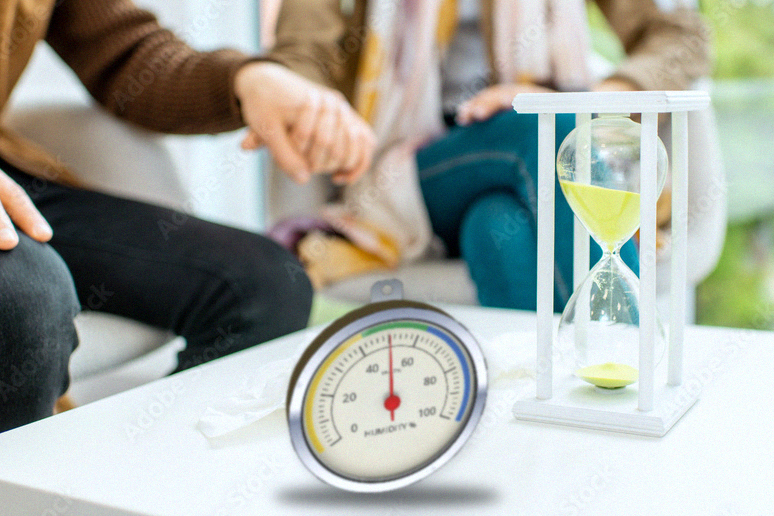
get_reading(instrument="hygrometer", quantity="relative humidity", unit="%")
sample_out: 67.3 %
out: 50 %
